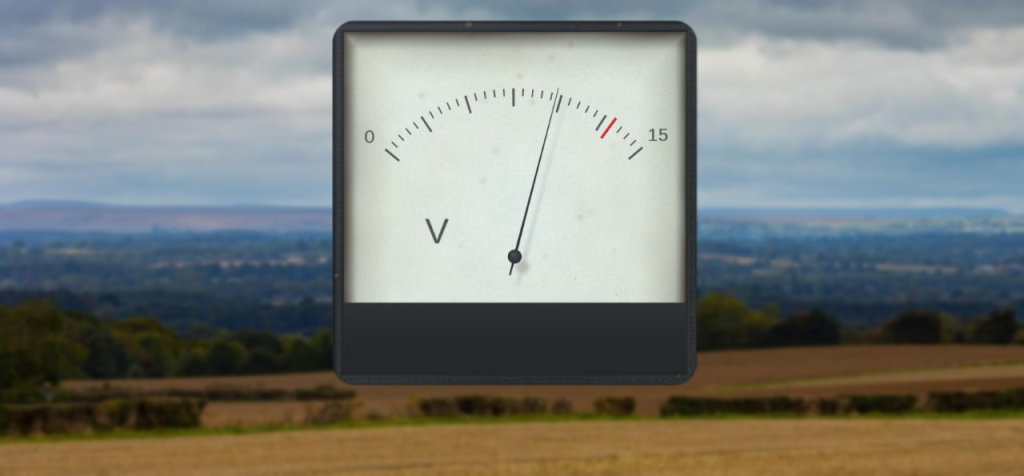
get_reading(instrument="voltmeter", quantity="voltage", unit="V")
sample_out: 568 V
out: 9.75 V
